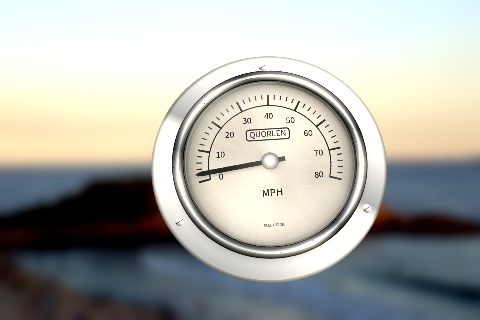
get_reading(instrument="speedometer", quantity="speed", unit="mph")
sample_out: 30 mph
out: 2 mph
